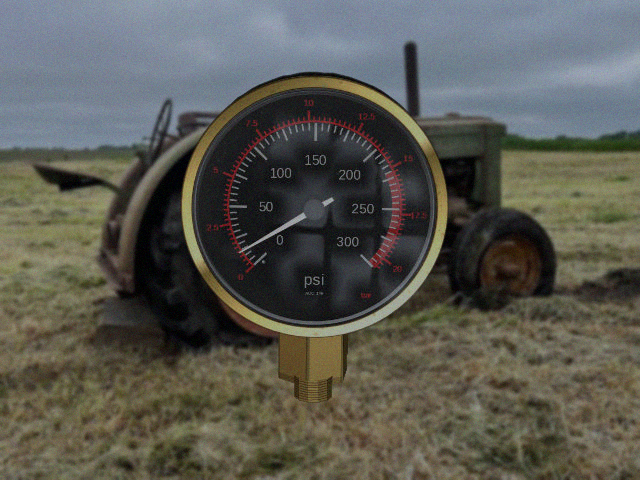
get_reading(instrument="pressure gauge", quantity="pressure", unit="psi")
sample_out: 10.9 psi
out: 15 psi
